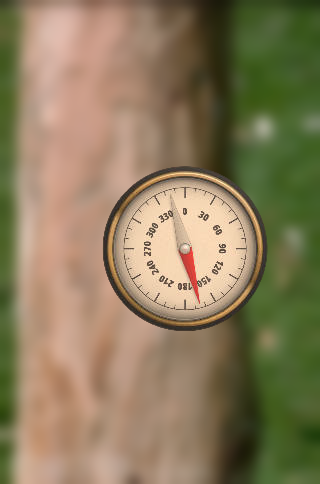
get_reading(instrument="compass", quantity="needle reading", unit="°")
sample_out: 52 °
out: 165 °
